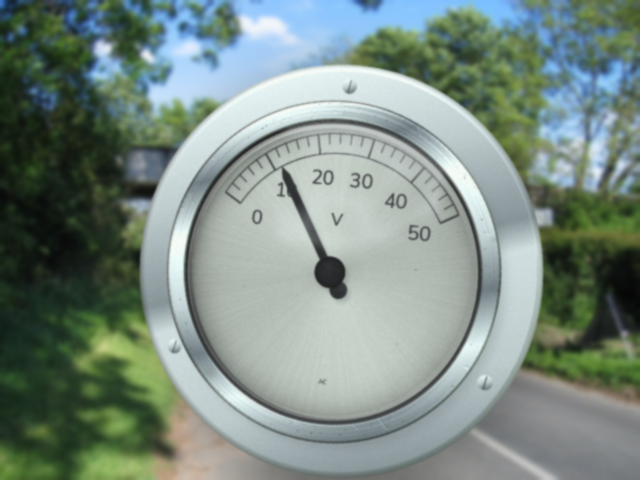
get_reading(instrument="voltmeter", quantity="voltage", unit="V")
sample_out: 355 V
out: 12 V
